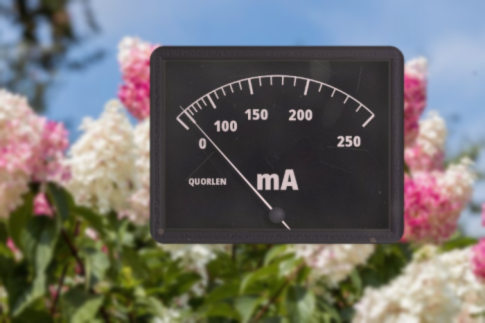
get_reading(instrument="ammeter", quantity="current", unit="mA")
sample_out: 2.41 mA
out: 50 mA
